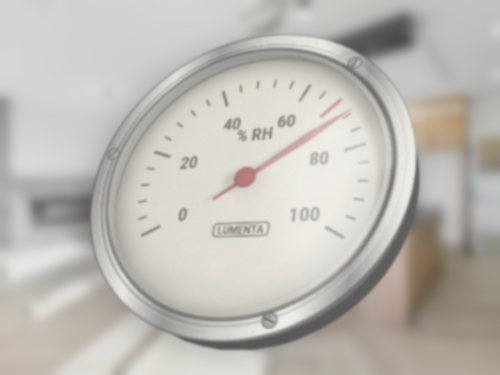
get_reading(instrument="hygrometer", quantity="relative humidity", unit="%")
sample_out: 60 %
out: 72 %
